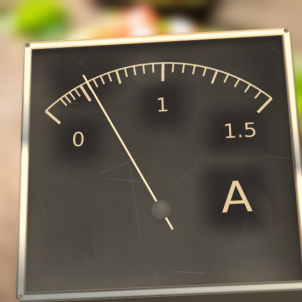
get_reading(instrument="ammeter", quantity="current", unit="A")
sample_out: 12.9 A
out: 0.55 A
